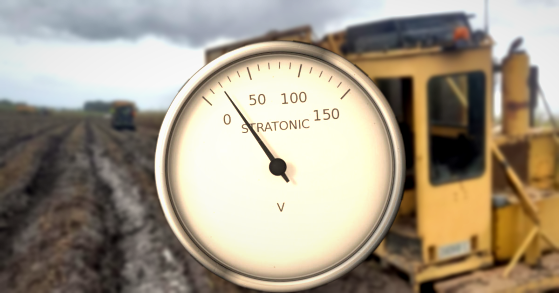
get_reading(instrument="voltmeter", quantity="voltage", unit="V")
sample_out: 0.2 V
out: 20 V
